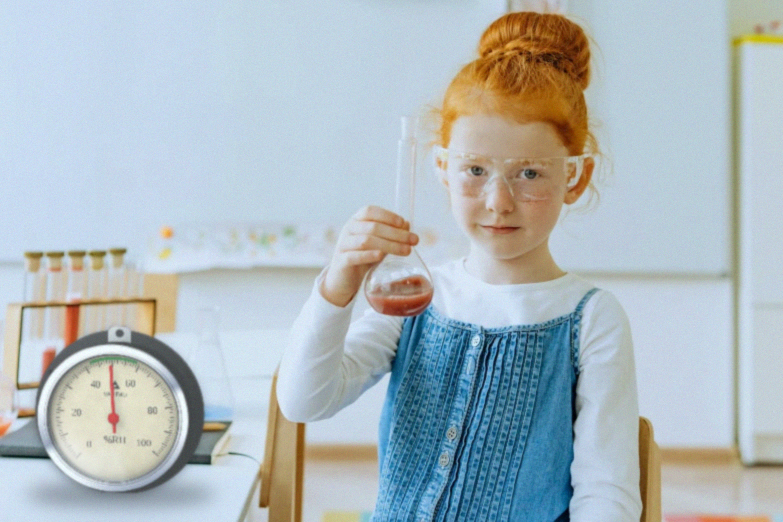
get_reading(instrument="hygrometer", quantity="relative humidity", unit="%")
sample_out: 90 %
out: 50 %
